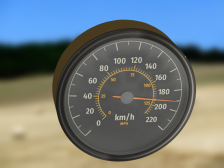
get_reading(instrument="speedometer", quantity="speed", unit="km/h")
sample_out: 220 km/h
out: 190 km/h
